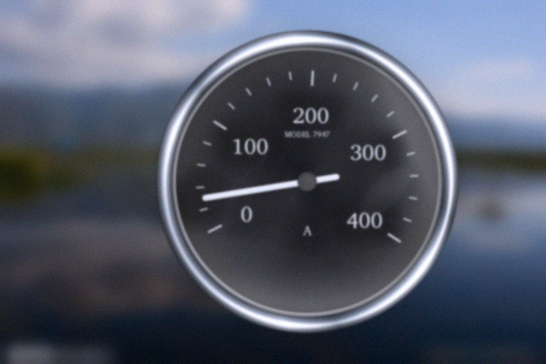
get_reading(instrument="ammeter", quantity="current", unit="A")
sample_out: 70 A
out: 30 A
